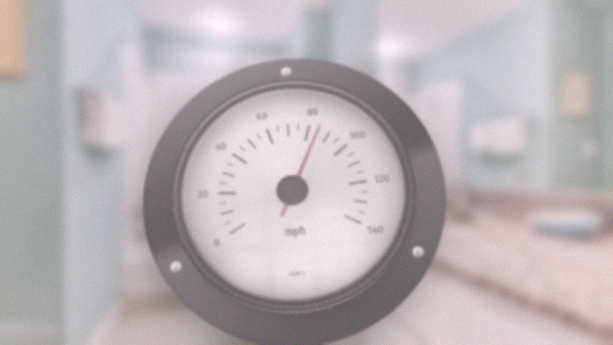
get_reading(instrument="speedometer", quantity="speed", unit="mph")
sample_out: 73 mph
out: 85 mph
